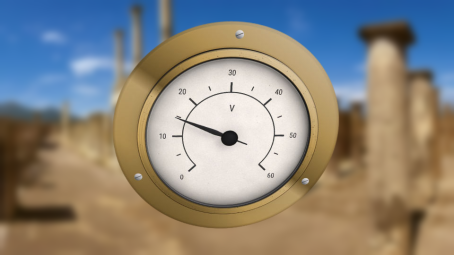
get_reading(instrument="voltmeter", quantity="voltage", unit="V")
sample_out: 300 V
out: 15 V
